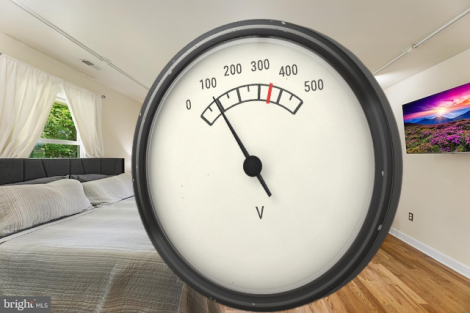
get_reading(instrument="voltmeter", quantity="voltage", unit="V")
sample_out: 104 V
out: 100 V
